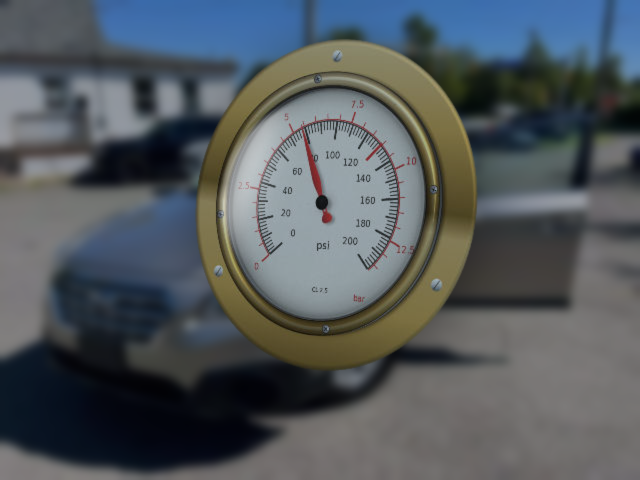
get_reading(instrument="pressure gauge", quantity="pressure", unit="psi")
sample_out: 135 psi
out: 80 psi
